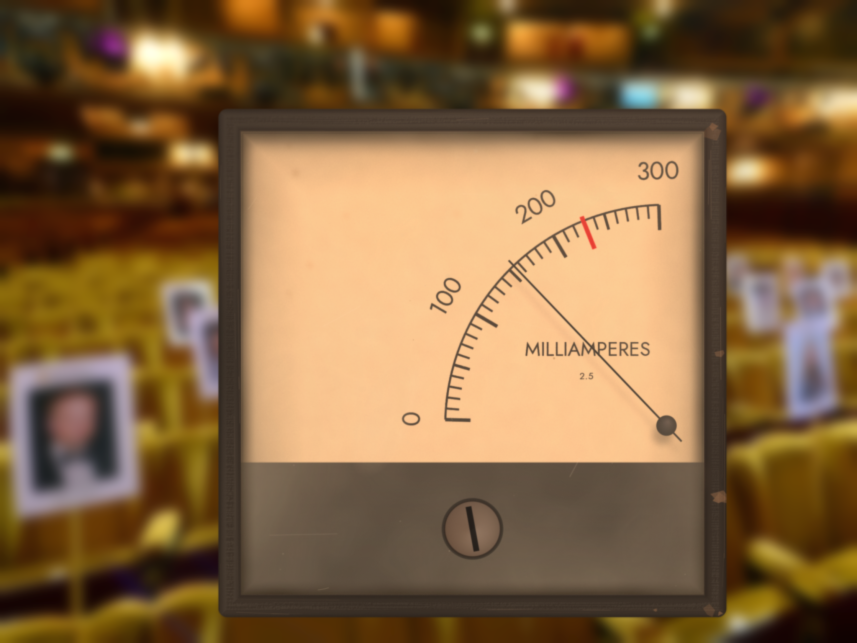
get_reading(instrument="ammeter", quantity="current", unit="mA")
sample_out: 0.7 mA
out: 155 mA
